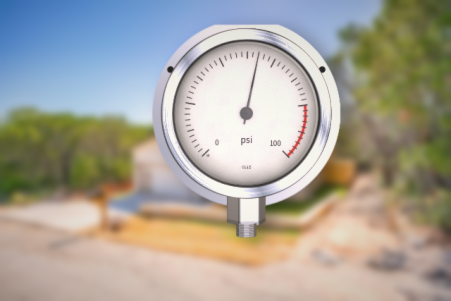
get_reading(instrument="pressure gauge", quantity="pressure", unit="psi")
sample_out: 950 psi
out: 54 psi
